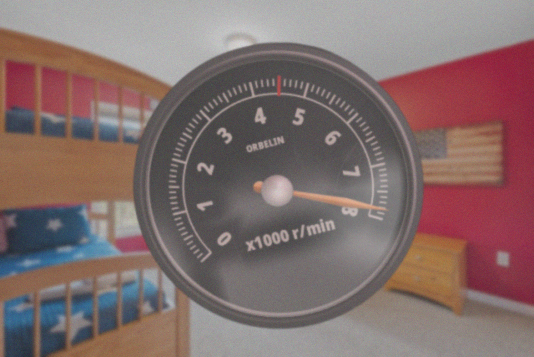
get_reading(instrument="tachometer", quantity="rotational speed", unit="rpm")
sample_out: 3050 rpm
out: 7800 rpm
